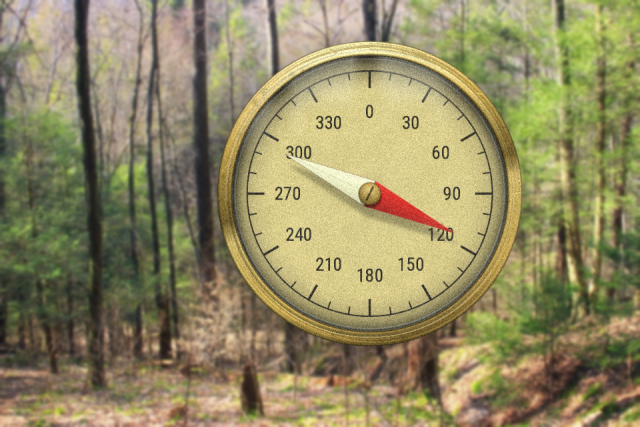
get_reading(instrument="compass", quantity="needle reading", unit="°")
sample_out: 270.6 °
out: 115 °
